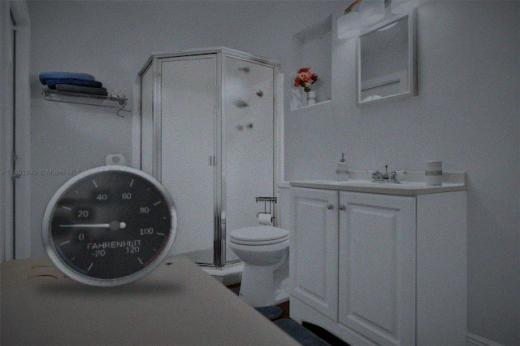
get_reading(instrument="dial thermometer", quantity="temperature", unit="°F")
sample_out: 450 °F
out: 10 °F
